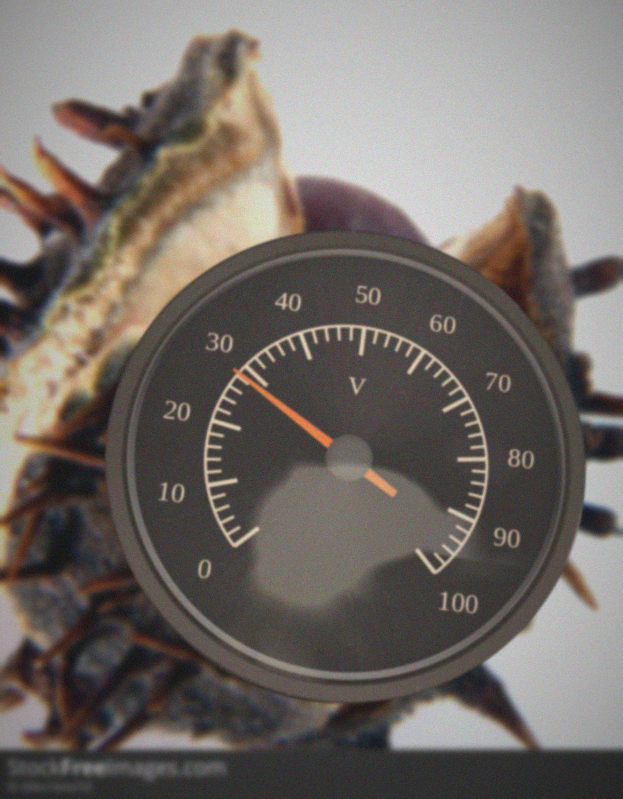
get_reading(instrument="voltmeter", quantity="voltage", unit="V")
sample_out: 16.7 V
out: 28 V
